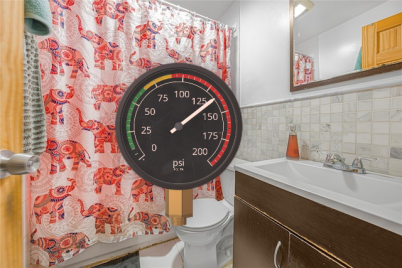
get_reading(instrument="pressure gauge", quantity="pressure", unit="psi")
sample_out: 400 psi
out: 135 psi
